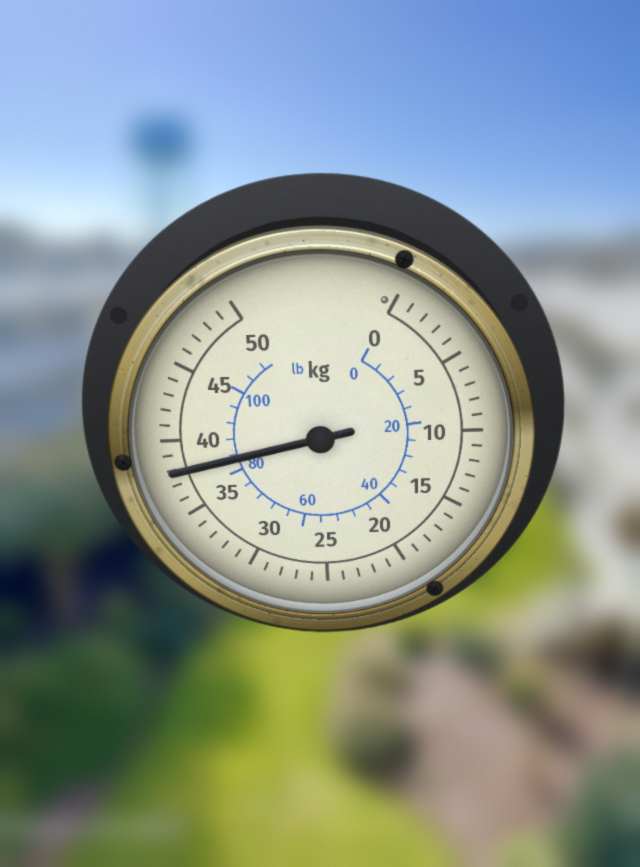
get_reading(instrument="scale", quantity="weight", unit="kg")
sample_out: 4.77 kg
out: 38 kg
